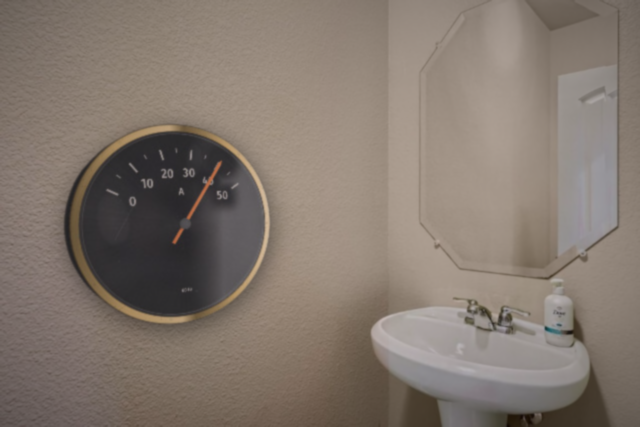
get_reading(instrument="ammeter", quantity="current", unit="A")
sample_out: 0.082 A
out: 40 A
